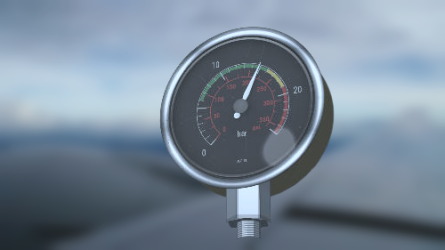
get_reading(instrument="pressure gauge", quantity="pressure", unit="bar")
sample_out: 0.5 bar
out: 15 bar
